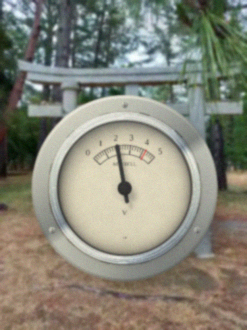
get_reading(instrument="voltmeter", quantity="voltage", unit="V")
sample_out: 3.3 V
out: 2 V
